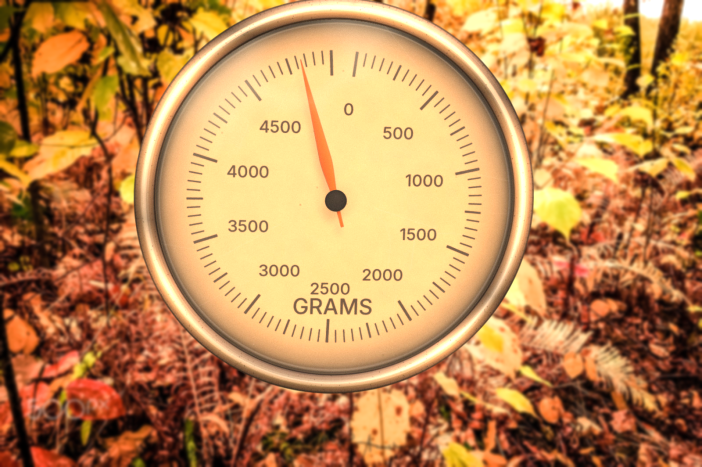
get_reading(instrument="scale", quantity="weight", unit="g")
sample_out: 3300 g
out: 4825 g
